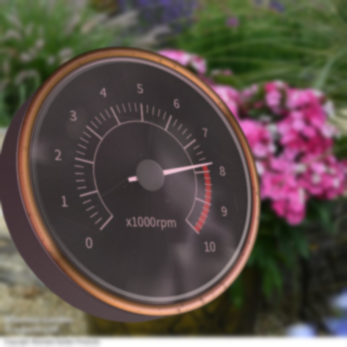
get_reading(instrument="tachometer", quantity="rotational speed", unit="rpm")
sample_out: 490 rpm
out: 7800 rpm
